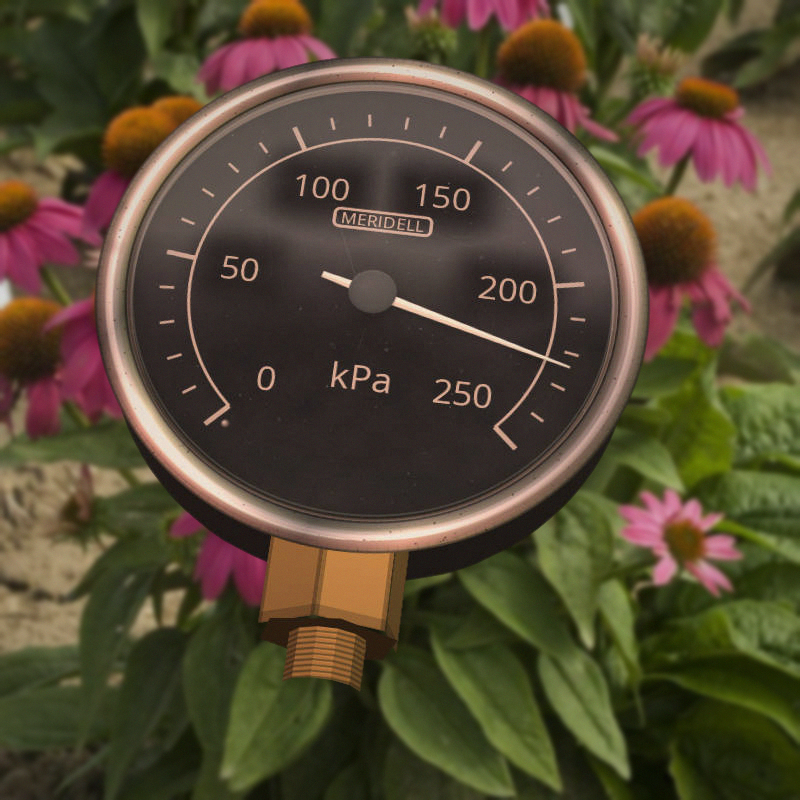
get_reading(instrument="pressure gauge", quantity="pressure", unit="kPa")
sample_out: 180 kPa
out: 225 kPa
